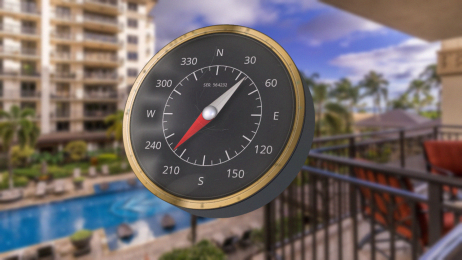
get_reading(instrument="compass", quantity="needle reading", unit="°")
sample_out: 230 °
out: 220 °
